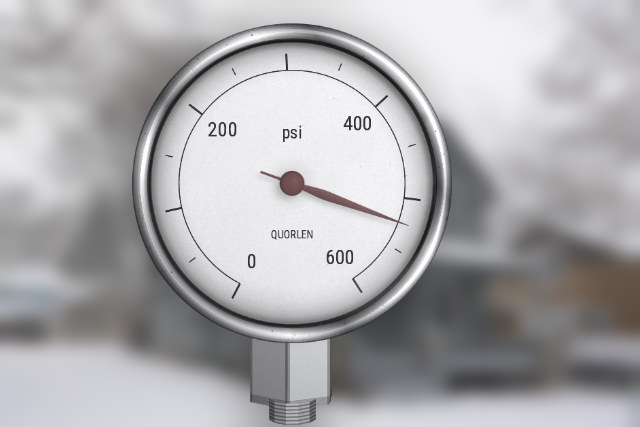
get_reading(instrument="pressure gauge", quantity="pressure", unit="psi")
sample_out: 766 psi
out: 525 psi
